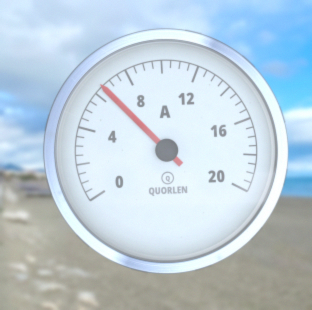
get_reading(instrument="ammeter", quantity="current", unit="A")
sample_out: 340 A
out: 6.5 A
